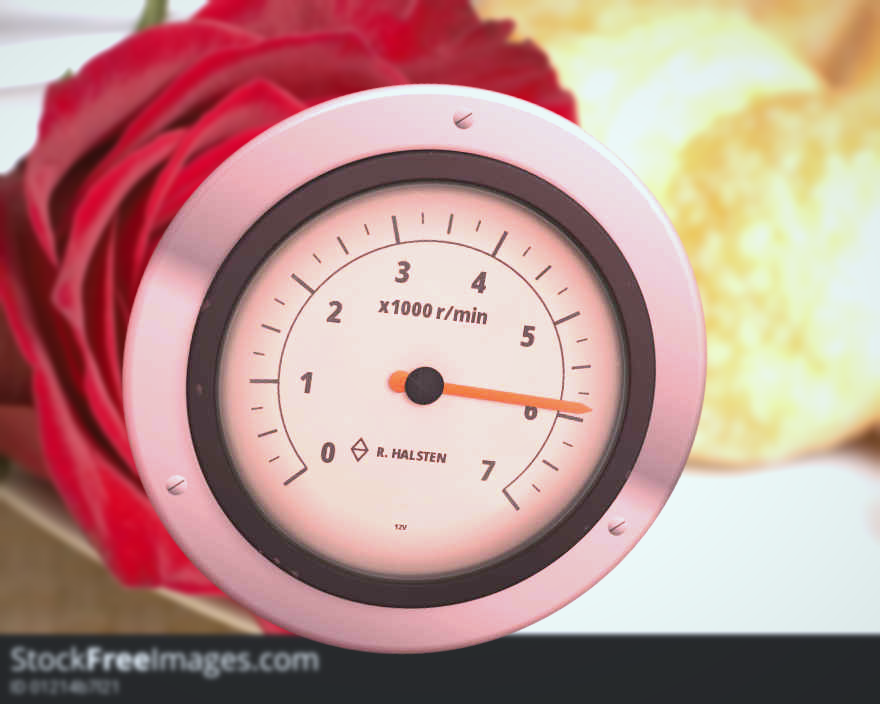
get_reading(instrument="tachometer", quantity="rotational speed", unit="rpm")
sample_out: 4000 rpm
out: 5875 rpm
